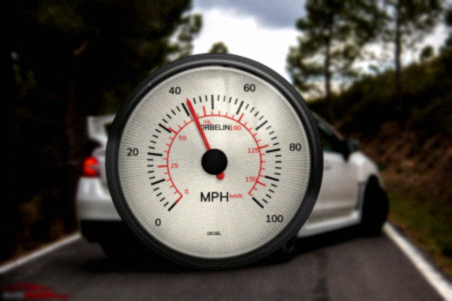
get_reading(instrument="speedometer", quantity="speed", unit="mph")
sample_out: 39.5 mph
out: 42 mph
